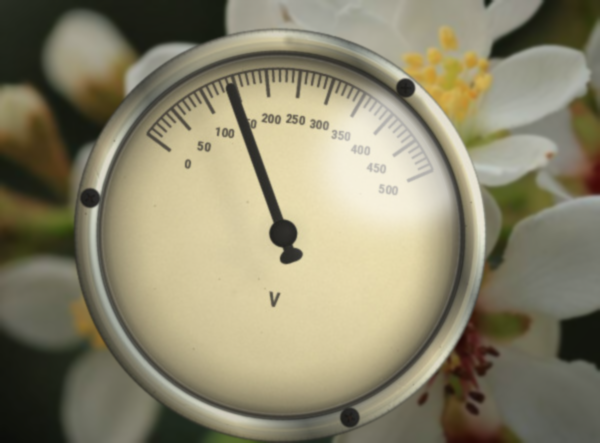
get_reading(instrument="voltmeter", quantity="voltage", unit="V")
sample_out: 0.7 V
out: 140 V
